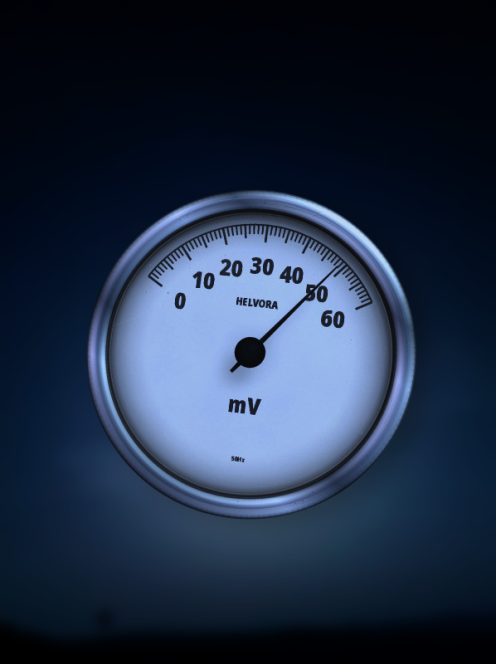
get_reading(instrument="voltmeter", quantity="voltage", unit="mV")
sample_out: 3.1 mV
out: 49 mV
